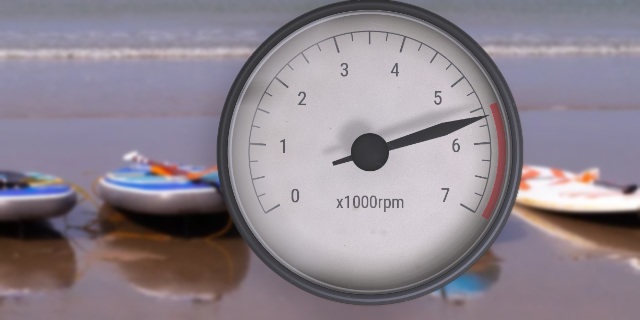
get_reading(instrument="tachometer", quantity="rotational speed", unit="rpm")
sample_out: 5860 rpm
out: 5625 rpm
